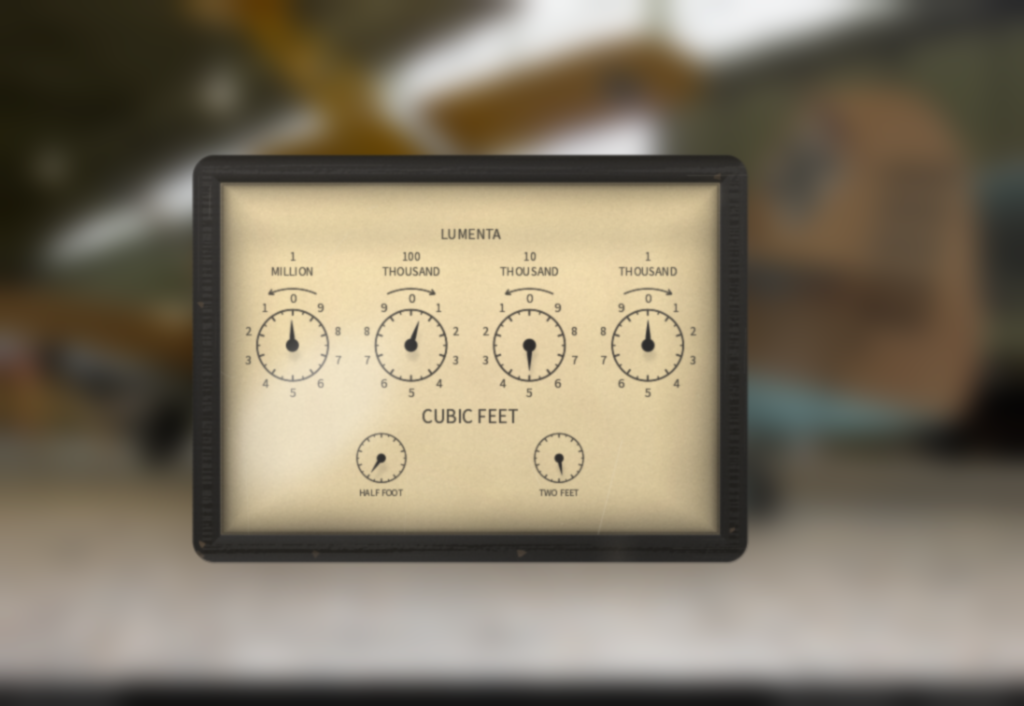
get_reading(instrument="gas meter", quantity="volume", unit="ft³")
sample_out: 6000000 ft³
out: 5000 ft³
